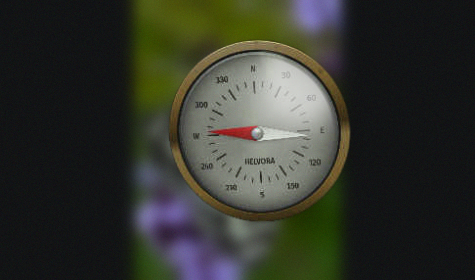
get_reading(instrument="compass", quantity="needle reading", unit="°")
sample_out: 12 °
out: 275 °
